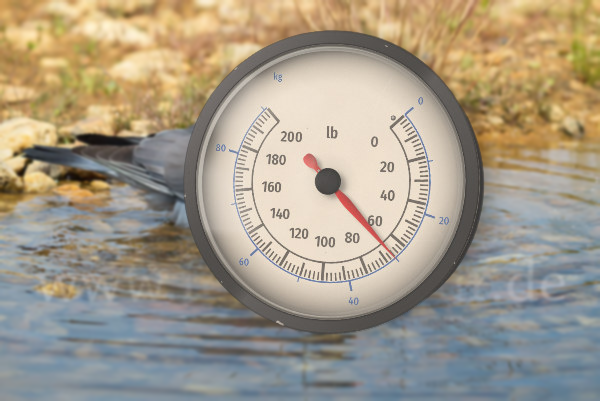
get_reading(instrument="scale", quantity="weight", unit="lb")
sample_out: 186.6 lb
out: 66 lb
